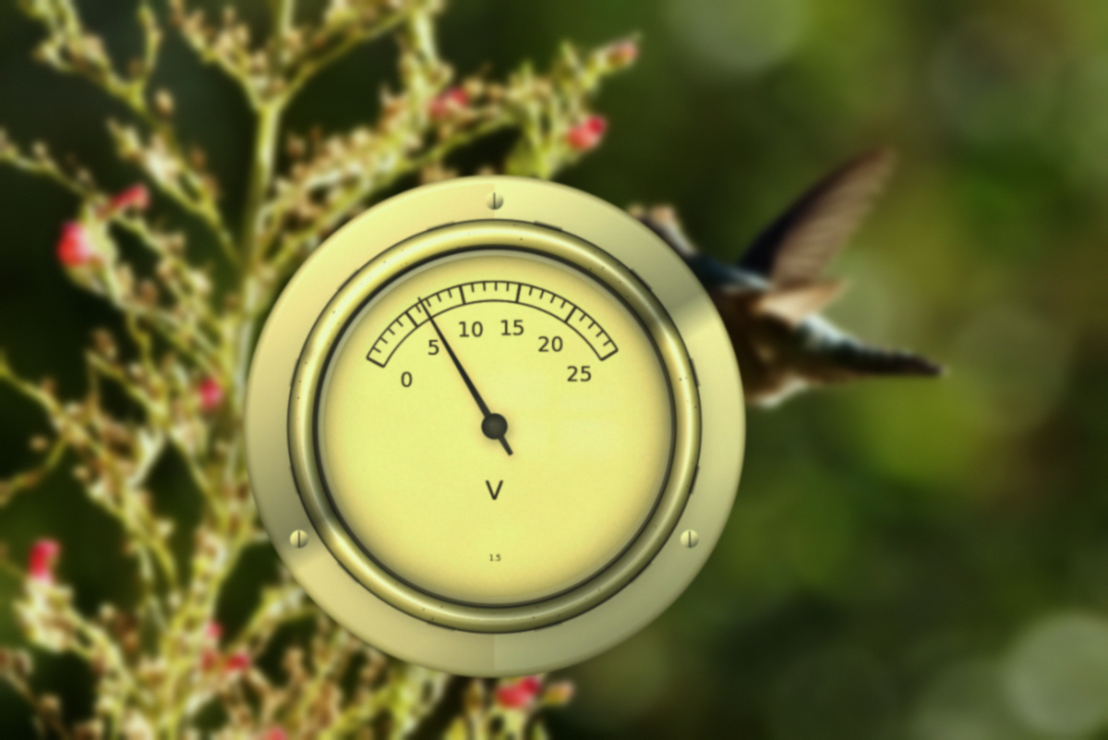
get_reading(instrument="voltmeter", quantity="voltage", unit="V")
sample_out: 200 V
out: 6.5 V
